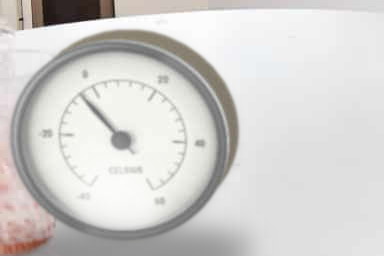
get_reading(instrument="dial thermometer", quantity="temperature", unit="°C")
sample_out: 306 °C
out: -4 °C
